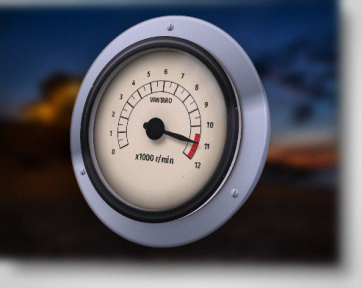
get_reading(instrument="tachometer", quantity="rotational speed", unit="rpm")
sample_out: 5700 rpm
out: 11000 rpm
